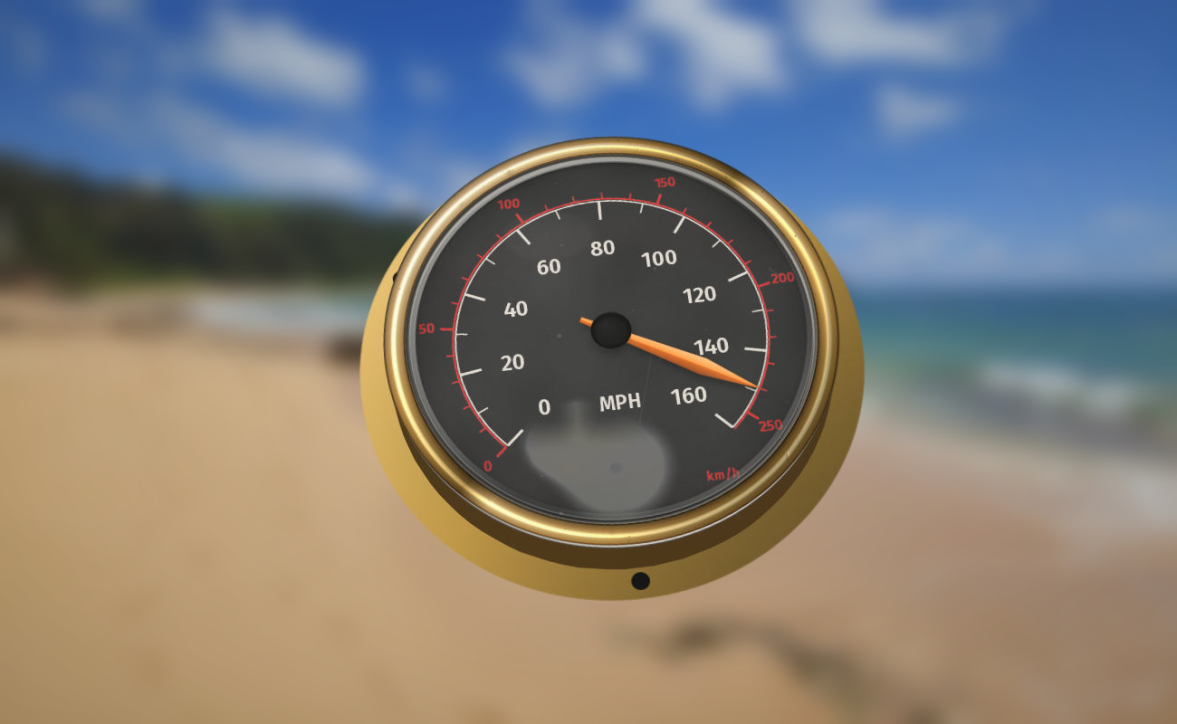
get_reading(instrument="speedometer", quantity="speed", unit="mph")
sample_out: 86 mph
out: 150 mph
